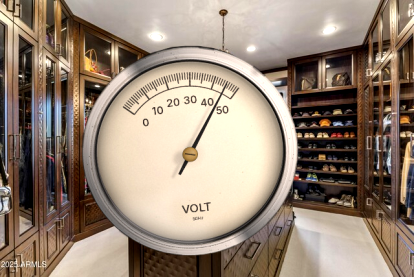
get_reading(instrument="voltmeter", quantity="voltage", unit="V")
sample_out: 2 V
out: 45 V
